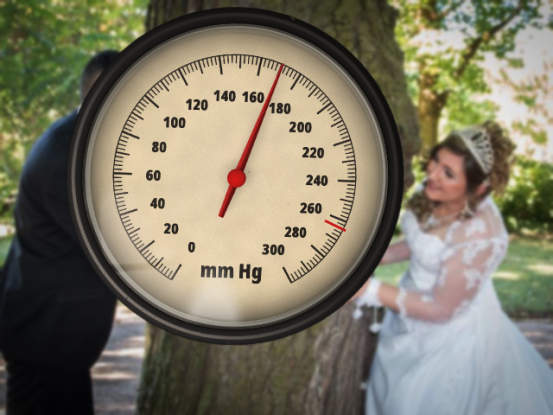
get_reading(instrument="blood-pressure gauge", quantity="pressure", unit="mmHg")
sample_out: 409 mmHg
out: 170 mmHg
